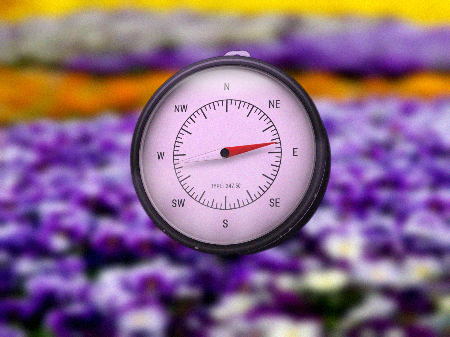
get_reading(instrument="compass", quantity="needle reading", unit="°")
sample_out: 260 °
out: 80 °
